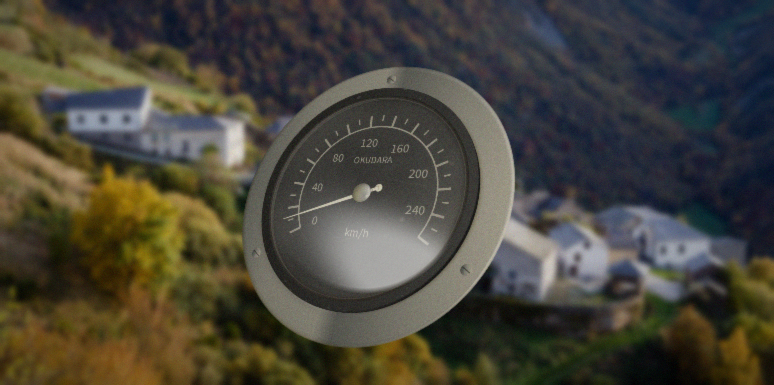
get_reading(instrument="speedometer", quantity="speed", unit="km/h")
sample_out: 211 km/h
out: 10 km/h
